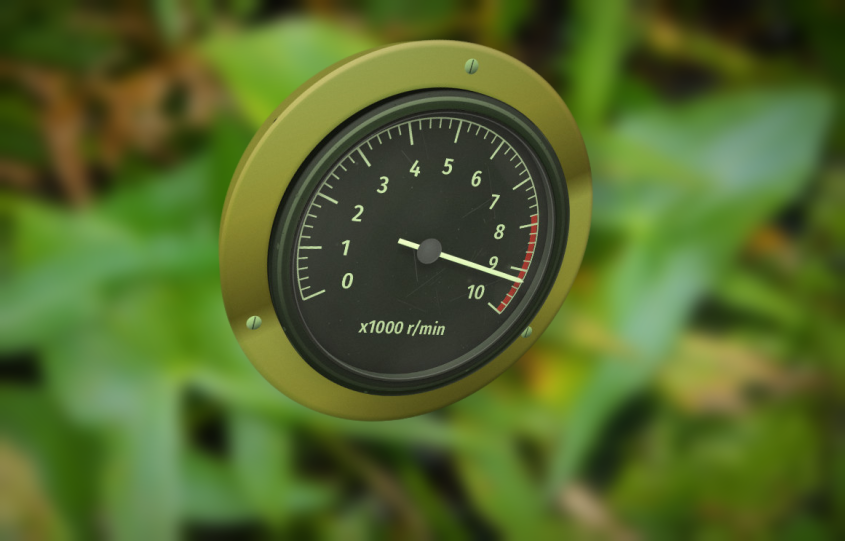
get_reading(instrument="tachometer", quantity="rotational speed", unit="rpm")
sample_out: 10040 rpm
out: 9200 rpm
